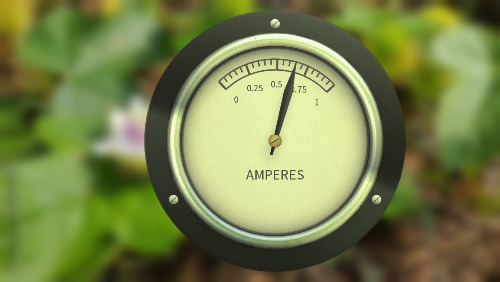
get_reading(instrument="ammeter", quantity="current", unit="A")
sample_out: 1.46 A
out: 0.65 A
